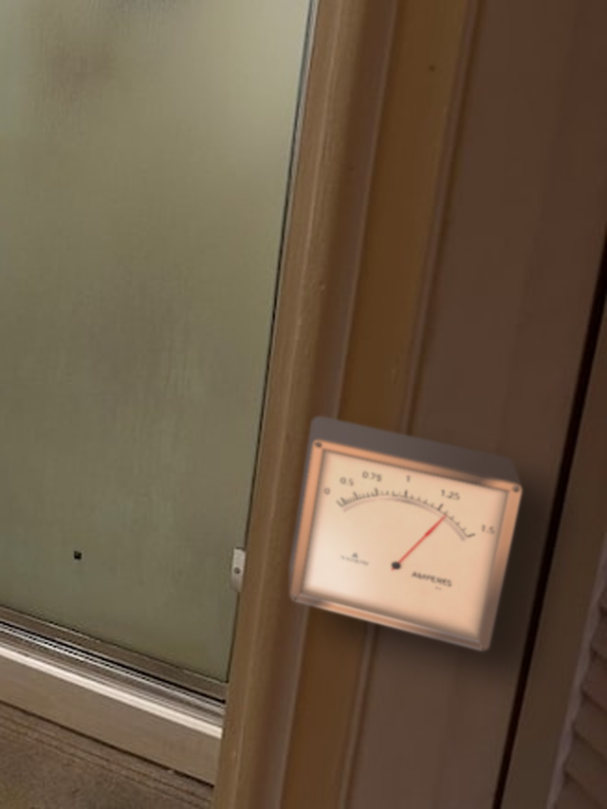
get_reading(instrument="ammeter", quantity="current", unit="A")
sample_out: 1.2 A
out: 1.3 A
